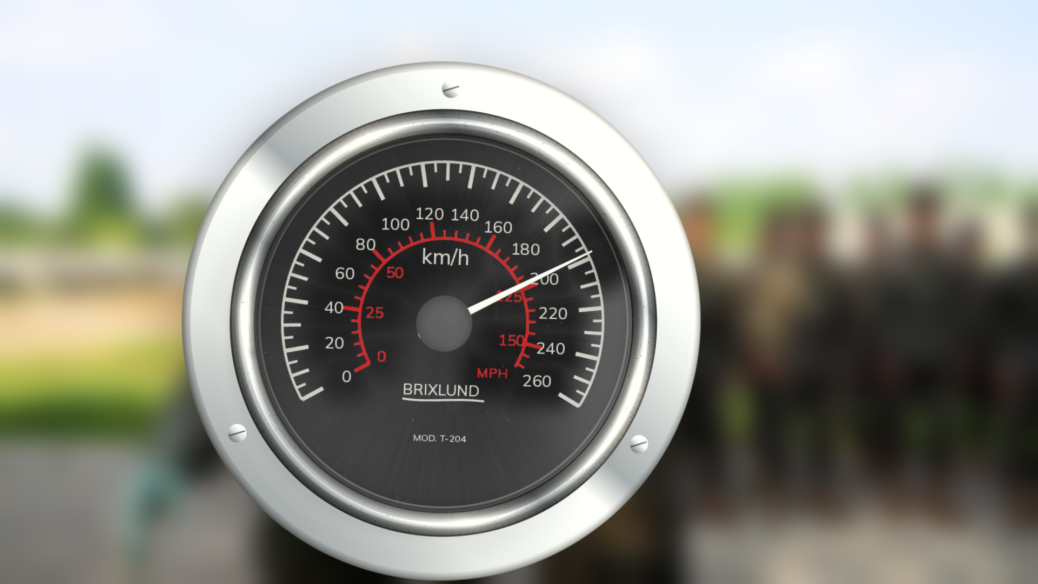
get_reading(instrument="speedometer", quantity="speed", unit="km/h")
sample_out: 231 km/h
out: 197.5 km/h
